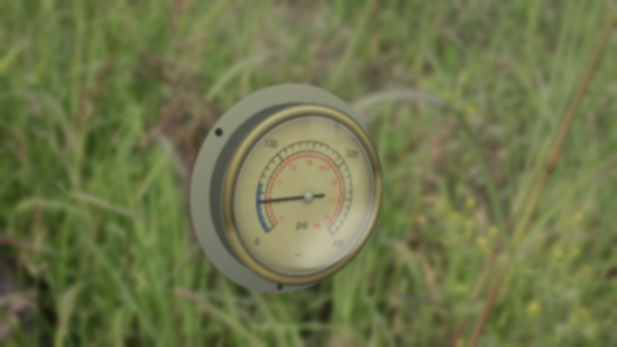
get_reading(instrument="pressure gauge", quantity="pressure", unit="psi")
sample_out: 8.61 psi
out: 40 psi
